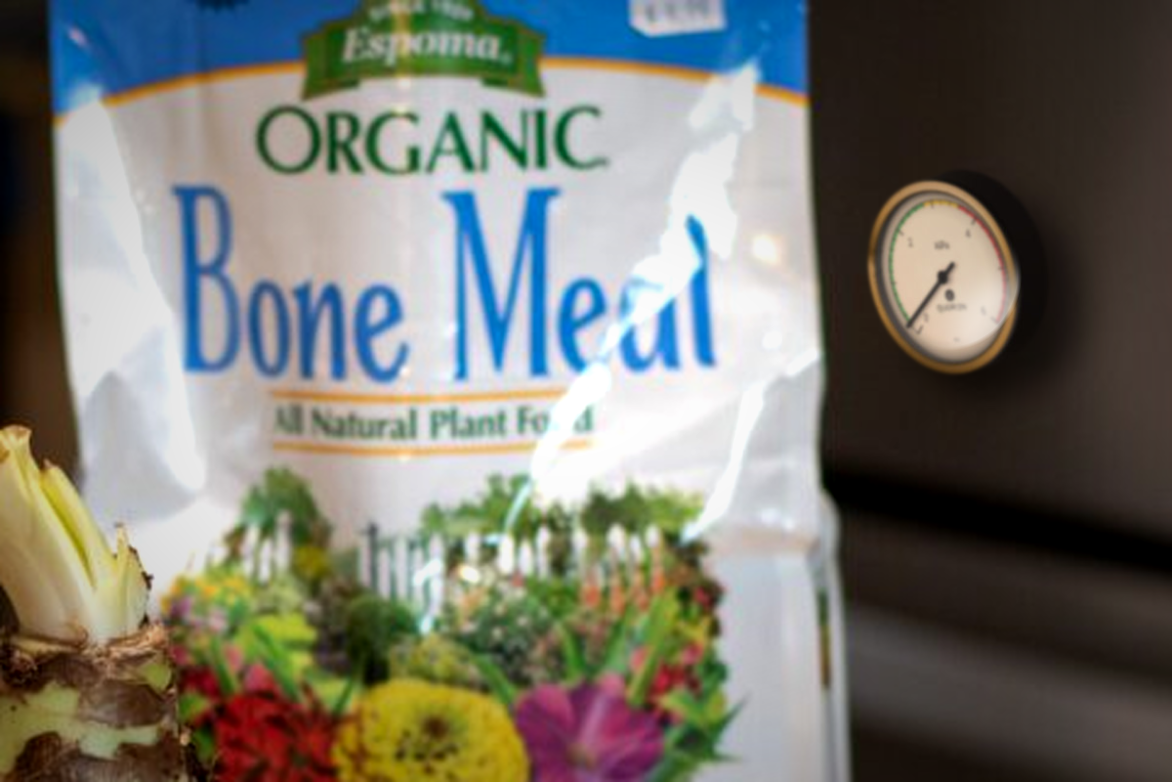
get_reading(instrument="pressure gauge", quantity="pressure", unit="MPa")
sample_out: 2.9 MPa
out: 0.2 MPa
